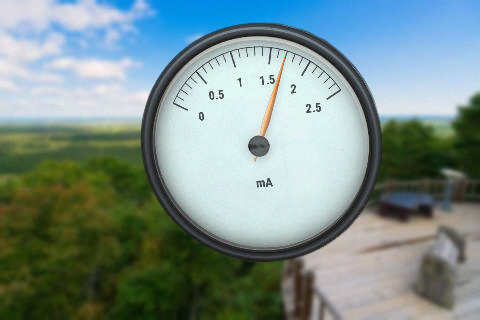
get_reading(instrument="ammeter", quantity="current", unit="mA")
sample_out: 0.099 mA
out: 1.7 mA
